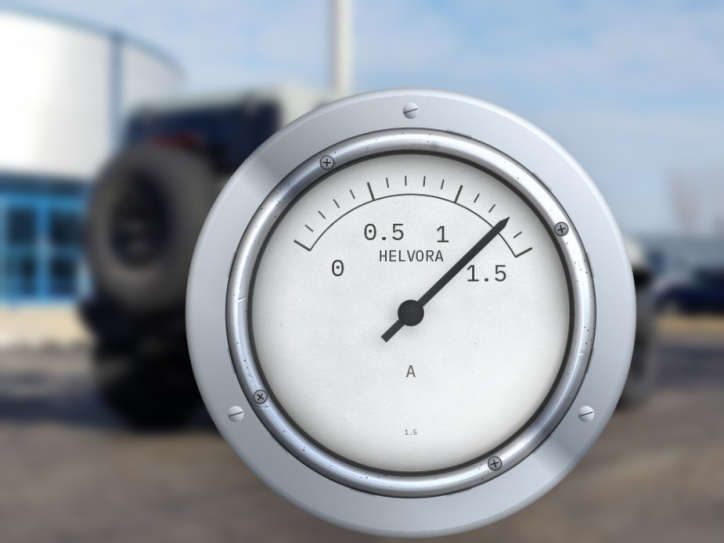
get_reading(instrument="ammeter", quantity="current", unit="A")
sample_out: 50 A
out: 1.3 A
